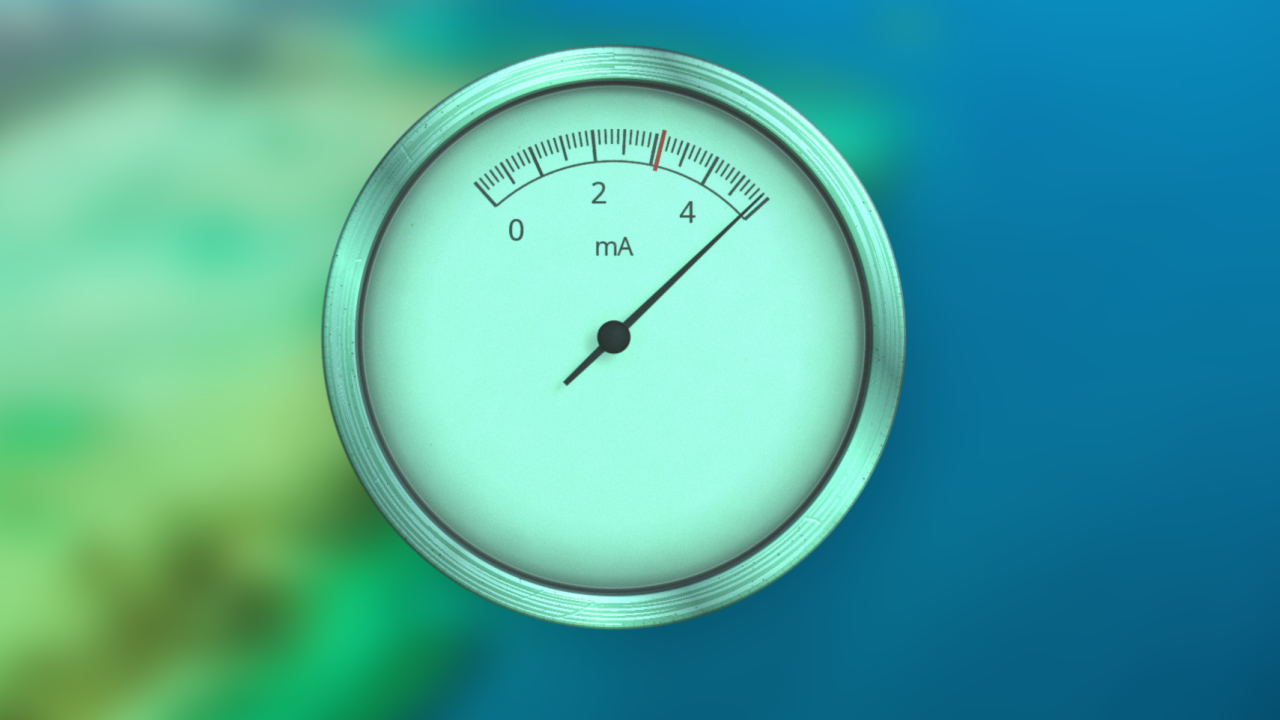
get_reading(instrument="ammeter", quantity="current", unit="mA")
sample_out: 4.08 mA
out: 4.9 mA
